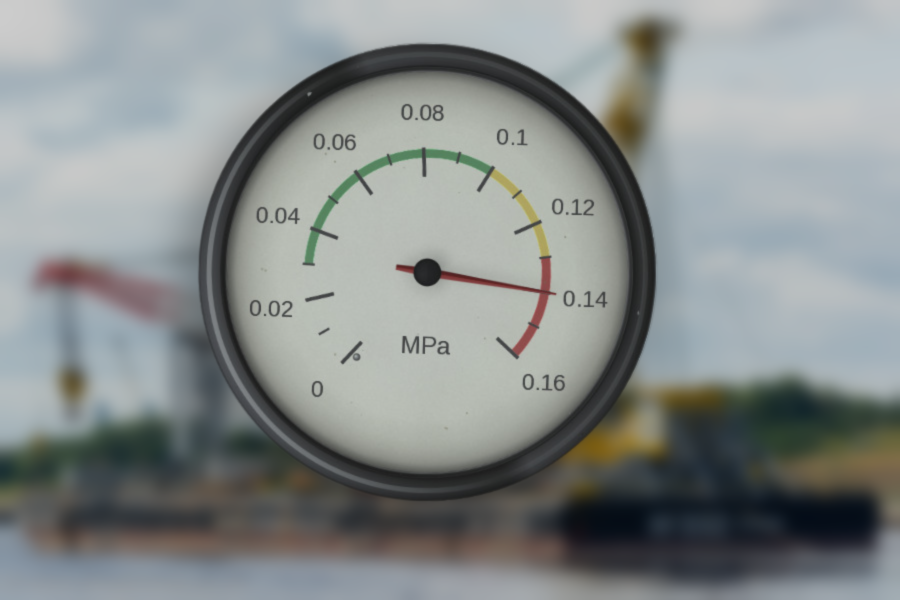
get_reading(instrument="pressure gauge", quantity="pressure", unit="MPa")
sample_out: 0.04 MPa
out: 0.14 MPa
